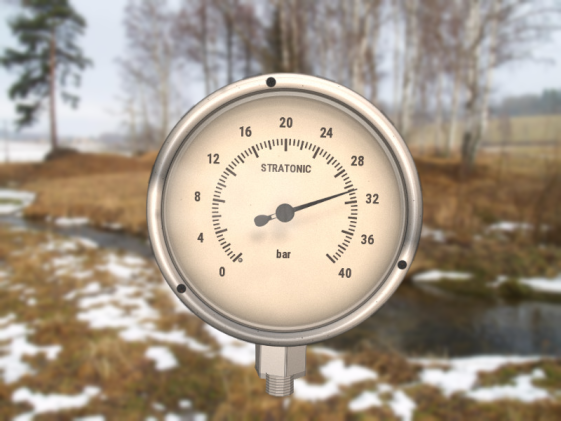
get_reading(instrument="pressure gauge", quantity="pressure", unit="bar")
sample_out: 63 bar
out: 30.5 bar
